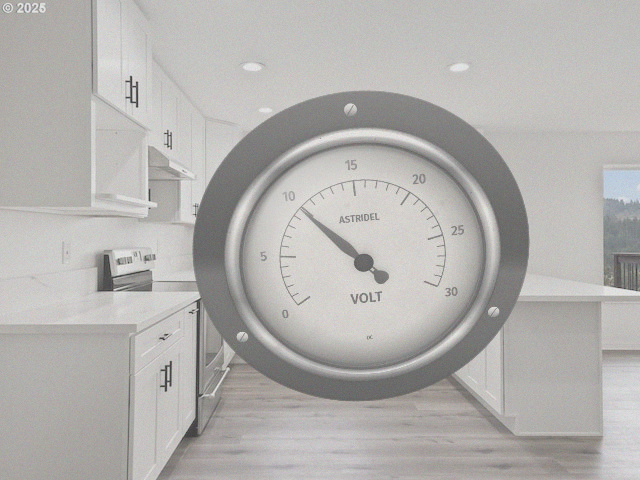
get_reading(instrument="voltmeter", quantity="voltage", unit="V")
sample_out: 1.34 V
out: 10 V
